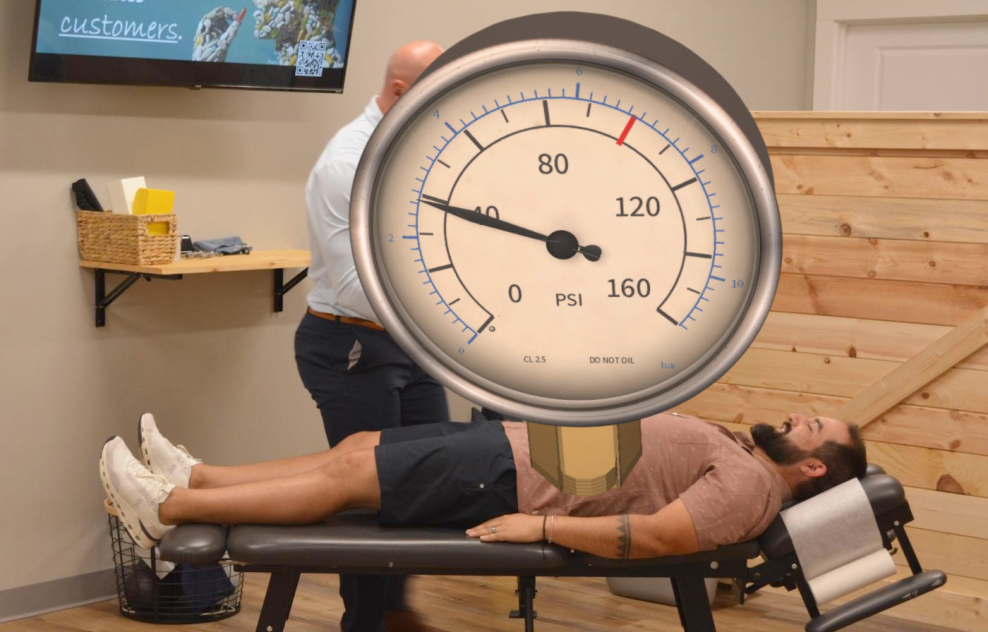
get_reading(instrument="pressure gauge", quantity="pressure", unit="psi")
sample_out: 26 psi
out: 40 psi
